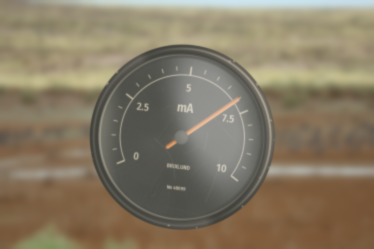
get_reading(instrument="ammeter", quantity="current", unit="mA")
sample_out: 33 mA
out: 7 mA
